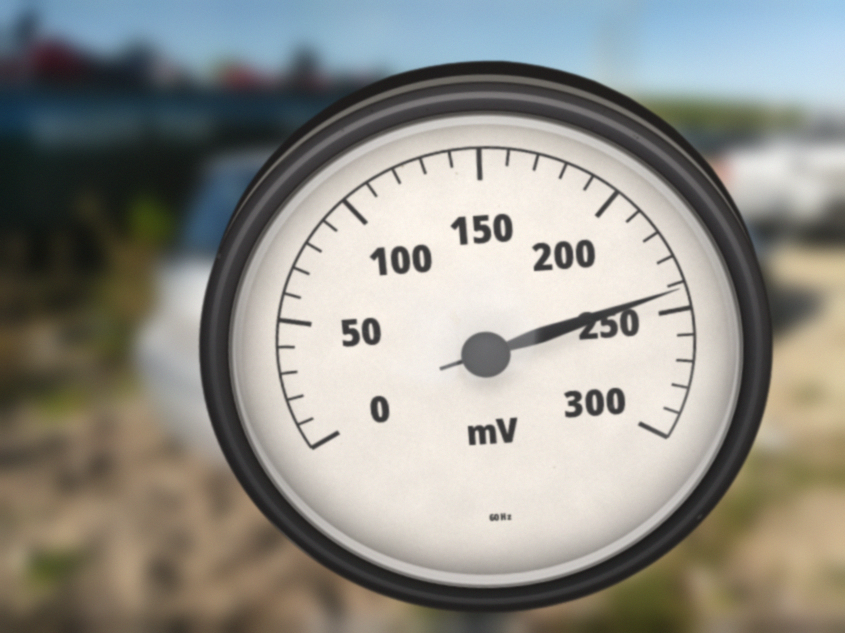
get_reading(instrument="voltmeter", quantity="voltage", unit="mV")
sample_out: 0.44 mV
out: 240 mV
